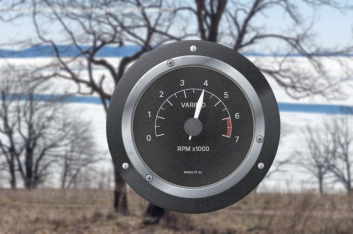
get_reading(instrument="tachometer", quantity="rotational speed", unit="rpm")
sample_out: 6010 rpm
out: 4000 rpm
